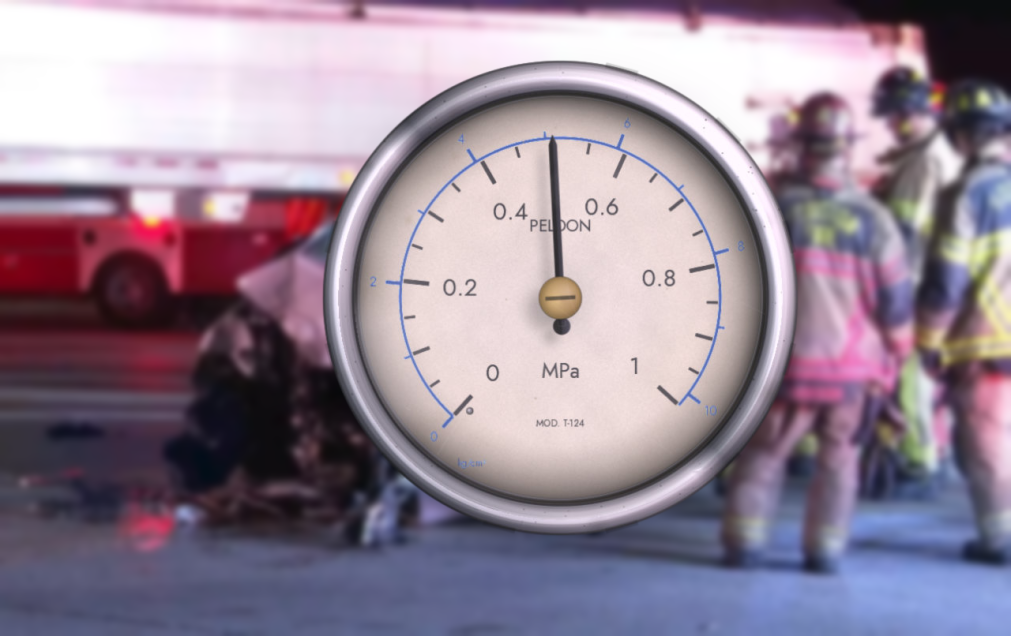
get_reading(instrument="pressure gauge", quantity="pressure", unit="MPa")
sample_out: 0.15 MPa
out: 0.5 MPa
